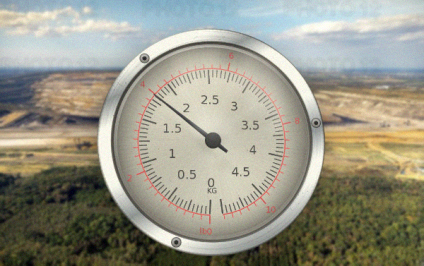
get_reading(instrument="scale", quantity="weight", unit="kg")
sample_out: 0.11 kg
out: 1.8 kg
